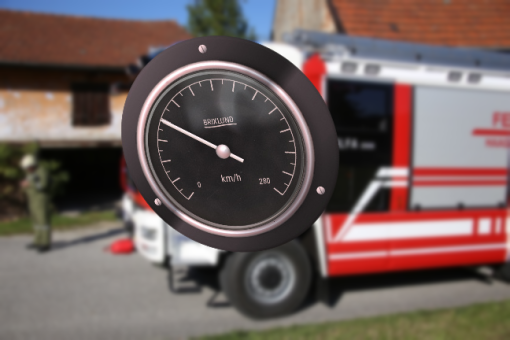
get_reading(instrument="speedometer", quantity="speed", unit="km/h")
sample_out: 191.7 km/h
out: 80 km/h
